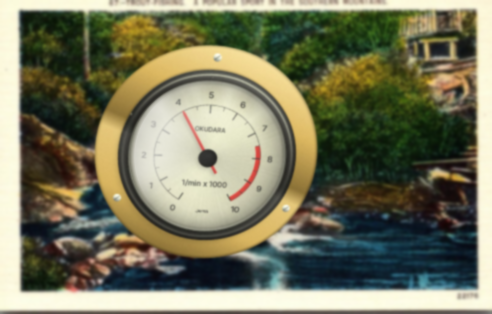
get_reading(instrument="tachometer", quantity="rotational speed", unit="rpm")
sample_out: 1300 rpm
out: 4000 rpm
